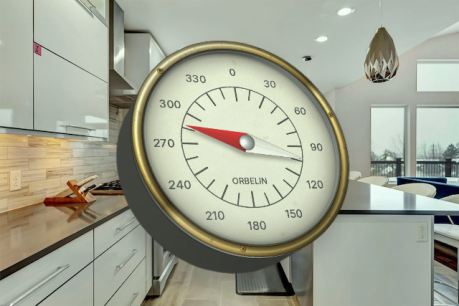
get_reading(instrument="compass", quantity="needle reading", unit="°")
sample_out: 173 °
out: 285 °
